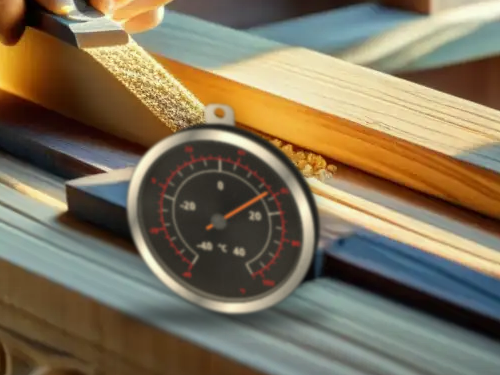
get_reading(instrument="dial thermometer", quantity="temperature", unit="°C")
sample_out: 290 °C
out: 14 °C
